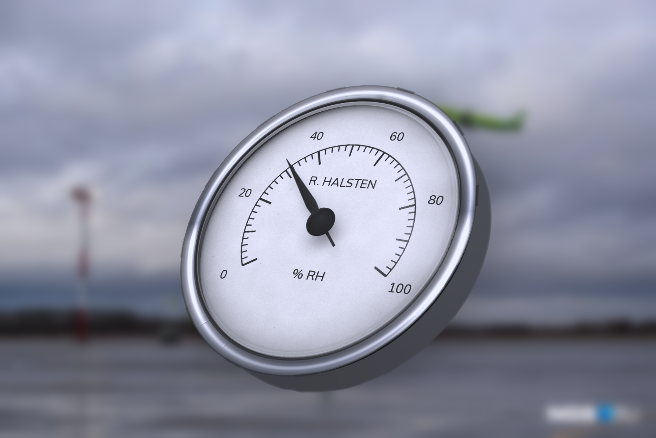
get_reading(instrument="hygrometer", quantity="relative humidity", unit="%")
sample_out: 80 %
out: 32 %
